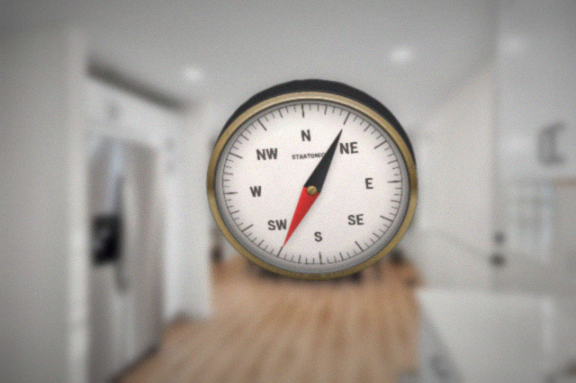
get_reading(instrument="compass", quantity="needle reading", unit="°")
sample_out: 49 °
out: 210 °
